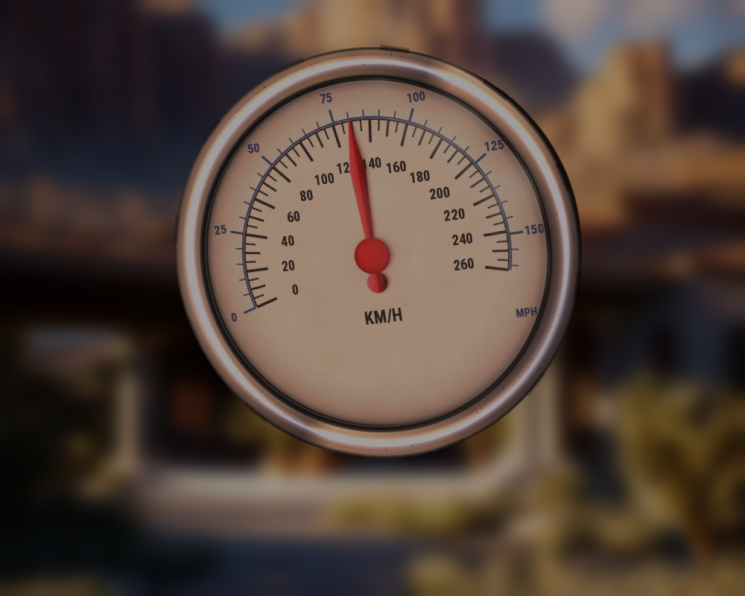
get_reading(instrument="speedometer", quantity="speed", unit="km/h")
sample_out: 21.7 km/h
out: 130 km/h
